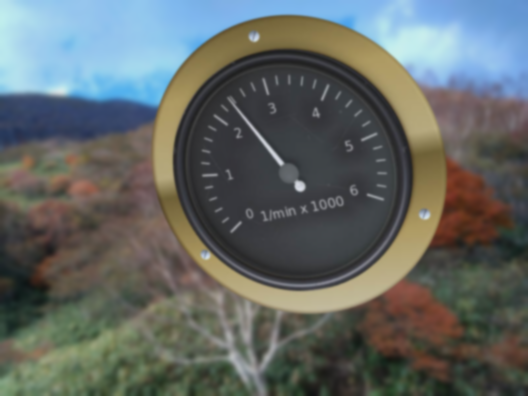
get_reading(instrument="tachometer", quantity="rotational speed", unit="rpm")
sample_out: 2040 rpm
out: 2400 rpm
